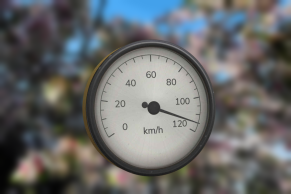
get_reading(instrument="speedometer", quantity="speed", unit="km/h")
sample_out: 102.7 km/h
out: 115 km/h
